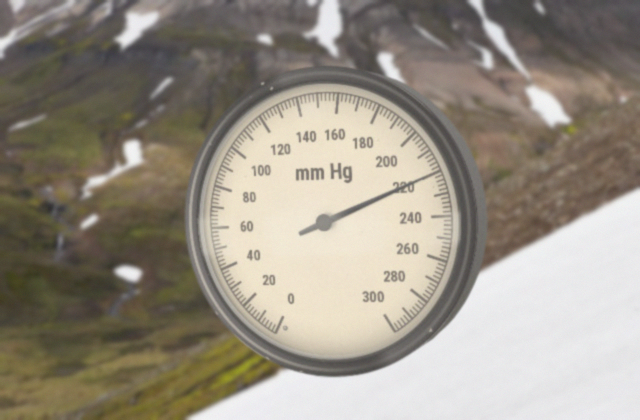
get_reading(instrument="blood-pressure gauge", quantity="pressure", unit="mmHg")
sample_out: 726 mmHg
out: 220 mmHg
